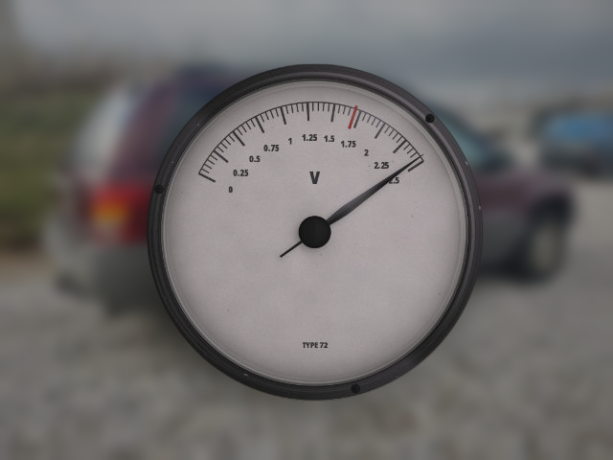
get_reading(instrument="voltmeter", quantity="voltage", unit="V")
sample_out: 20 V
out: 2.45 V
